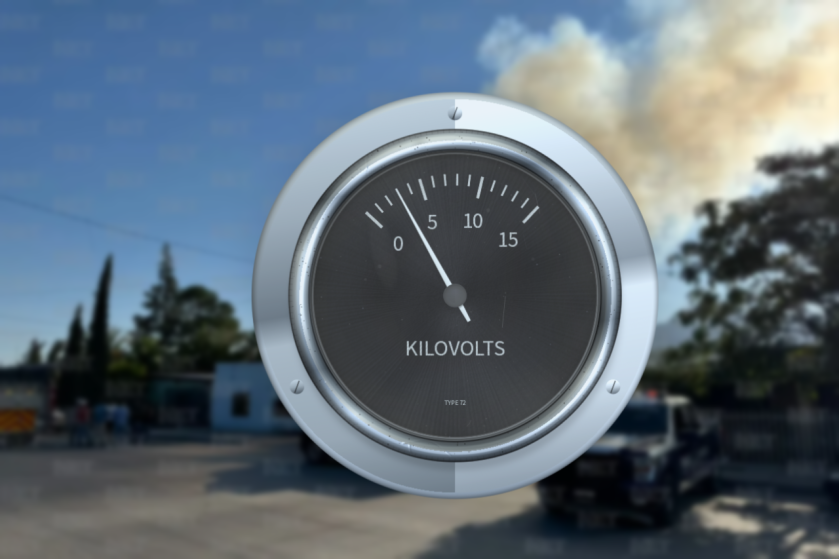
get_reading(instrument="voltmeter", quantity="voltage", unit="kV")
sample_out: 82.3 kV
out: 3 kV
